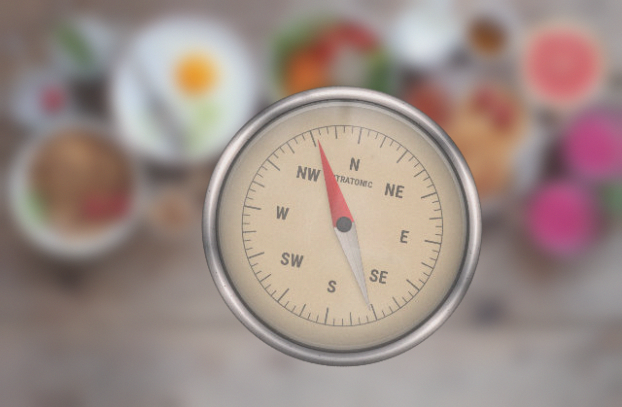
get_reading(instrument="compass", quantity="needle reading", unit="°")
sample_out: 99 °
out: 332.5 °
